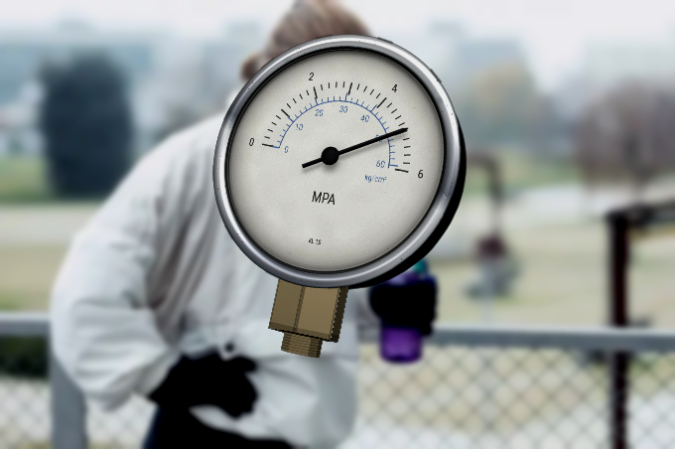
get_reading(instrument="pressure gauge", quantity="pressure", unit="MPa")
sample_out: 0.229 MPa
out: 5 MPa
